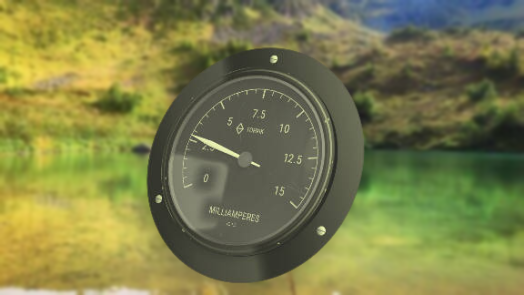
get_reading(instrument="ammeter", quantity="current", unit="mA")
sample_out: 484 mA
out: 2.75 mA
